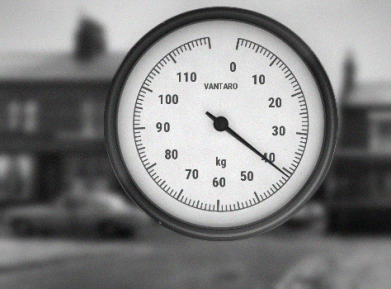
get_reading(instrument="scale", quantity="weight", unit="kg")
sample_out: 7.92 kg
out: 41 kg
